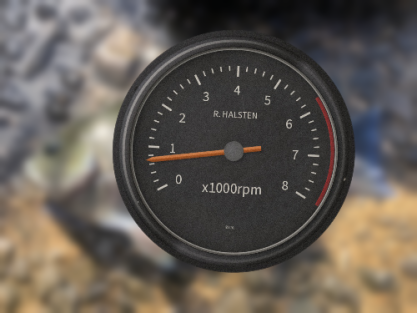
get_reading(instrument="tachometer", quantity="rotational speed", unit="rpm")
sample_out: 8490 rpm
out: 700 rpm
